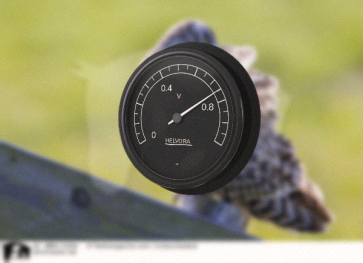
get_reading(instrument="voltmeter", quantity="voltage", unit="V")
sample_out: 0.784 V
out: 0.75 V
